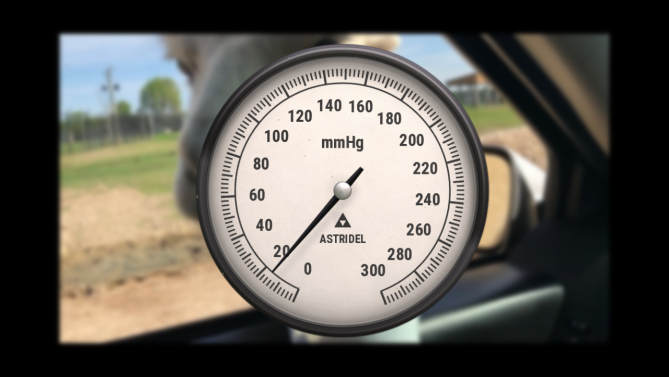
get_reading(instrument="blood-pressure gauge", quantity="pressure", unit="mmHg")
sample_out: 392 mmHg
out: 16 mmHg
